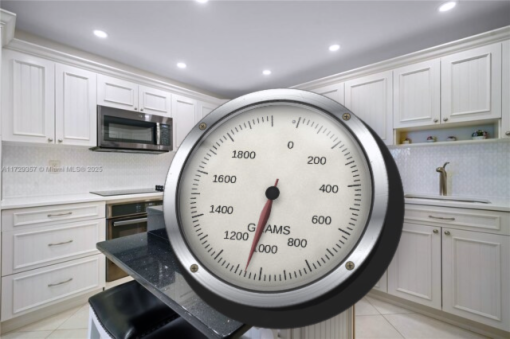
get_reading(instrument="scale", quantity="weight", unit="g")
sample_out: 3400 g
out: 1060 g
